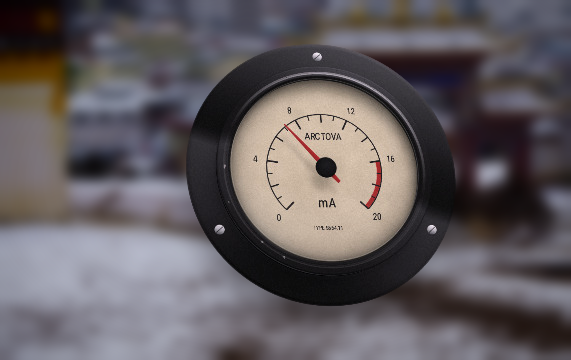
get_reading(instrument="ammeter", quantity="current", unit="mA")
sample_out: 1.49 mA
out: 7 mA
